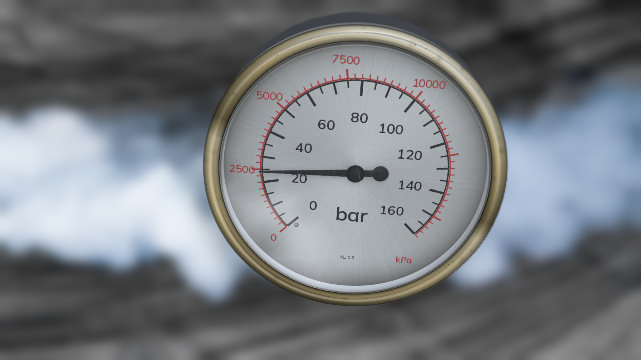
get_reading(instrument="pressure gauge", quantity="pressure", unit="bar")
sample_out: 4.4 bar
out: 25 bar
